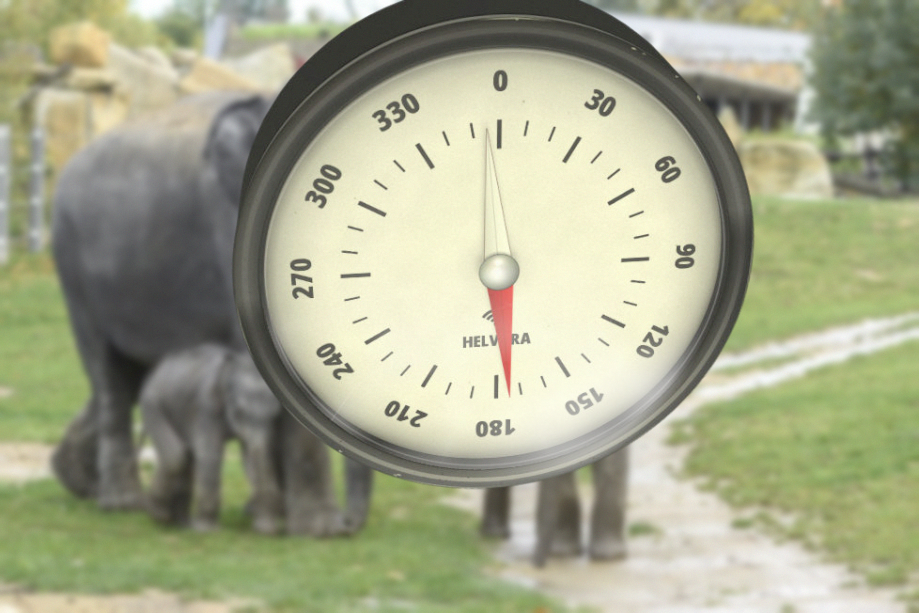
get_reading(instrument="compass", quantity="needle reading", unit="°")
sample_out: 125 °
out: 175 °
